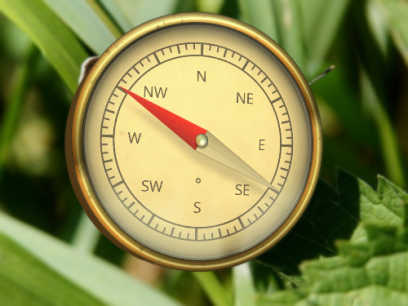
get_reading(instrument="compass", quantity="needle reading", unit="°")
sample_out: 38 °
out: 300 °
